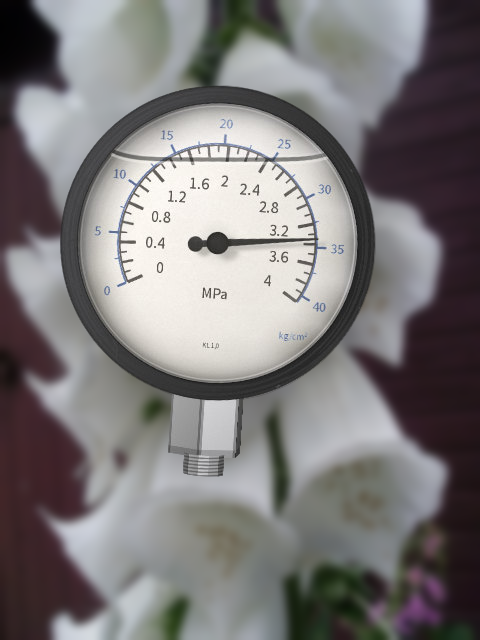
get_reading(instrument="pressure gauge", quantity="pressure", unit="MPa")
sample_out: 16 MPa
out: 3.35 MPa
